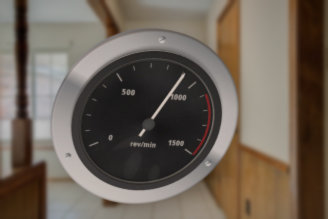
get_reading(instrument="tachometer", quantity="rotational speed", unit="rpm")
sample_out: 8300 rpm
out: 900 rpm
